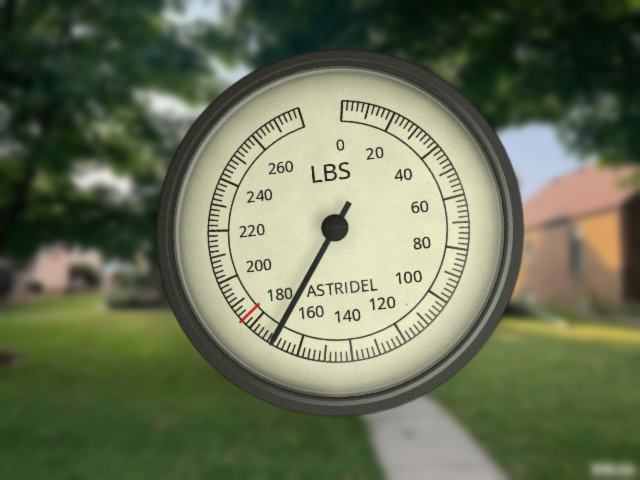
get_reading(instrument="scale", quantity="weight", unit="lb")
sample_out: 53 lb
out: 170 lb
